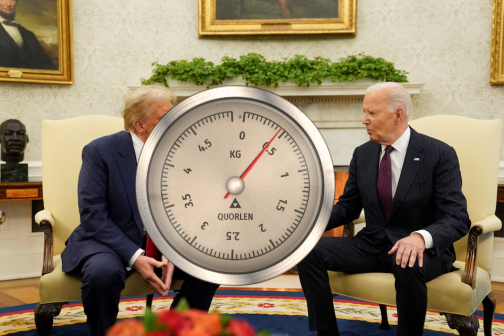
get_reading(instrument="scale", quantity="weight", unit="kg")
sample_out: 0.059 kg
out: 0.45 kg
